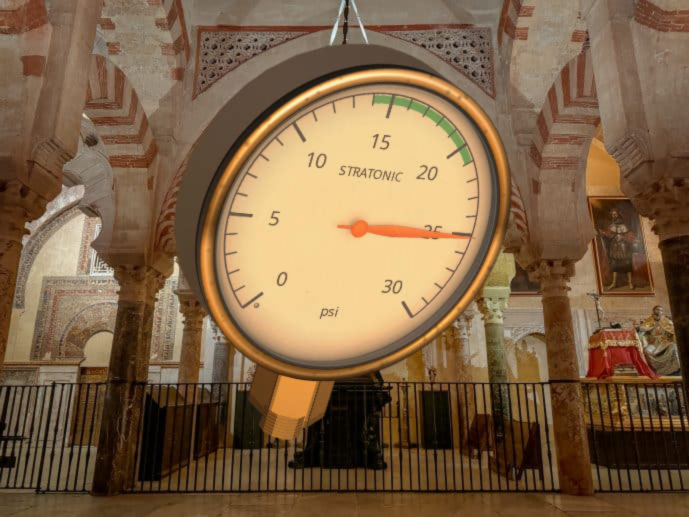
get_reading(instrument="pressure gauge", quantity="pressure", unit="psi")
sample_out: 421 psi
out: 25 psi
